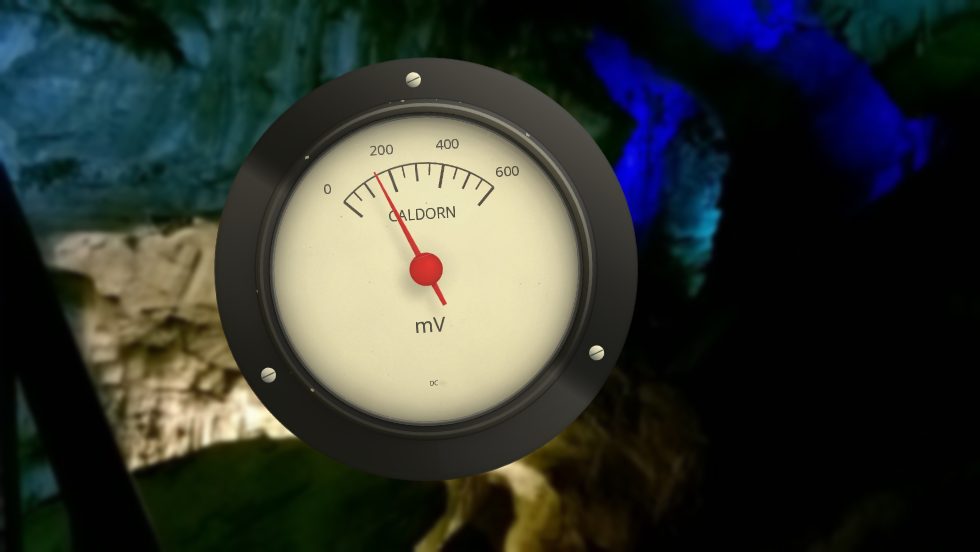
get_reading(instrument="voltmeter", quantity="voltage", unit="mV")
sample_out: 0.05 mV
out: 150 mV
